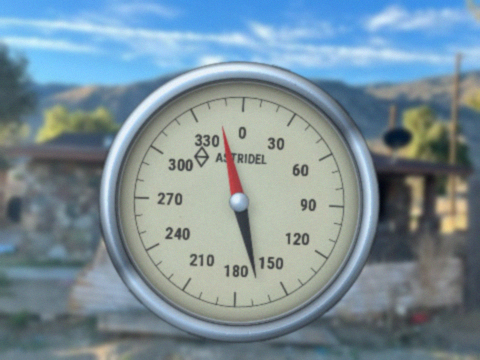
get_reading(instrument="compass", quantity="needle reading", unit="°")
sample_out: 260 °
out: 345 °
